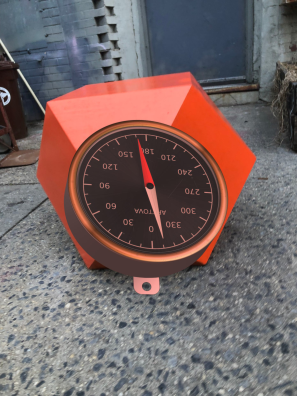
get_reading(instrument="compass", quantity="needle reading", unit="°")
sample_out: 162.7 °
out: 170 °
